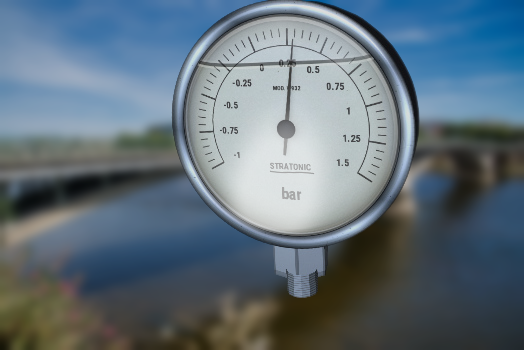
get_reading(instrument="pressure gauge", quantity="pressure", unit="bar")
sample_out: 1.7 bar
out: 0.3 bar
